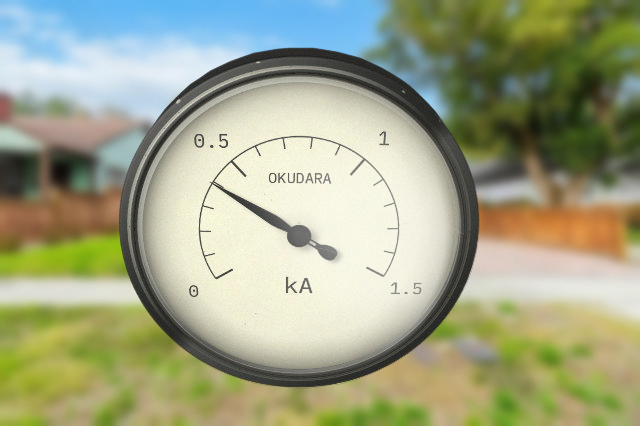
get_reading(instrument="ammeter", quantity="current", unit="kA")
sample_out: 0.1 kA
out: 0.4 kA
